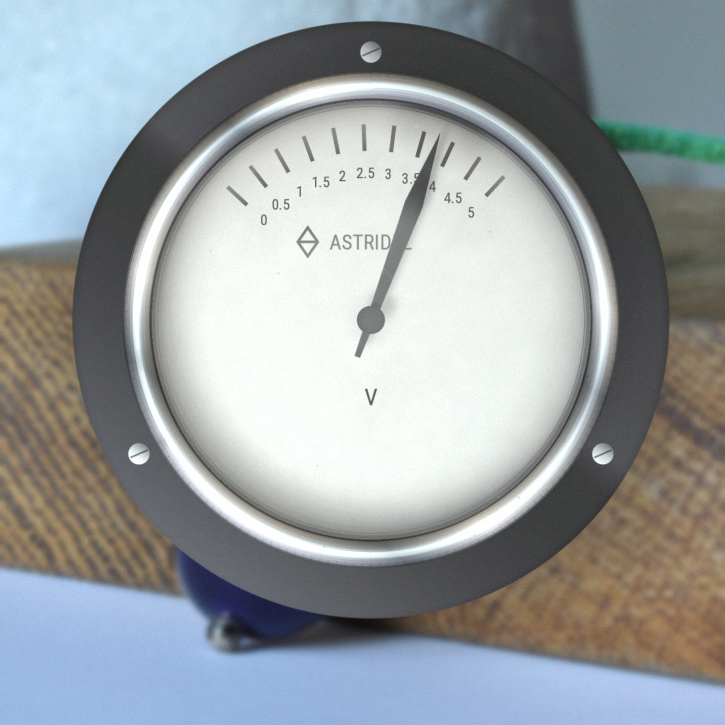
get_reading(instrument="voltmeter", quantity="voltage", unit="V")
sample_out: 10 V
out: 3.75 V
